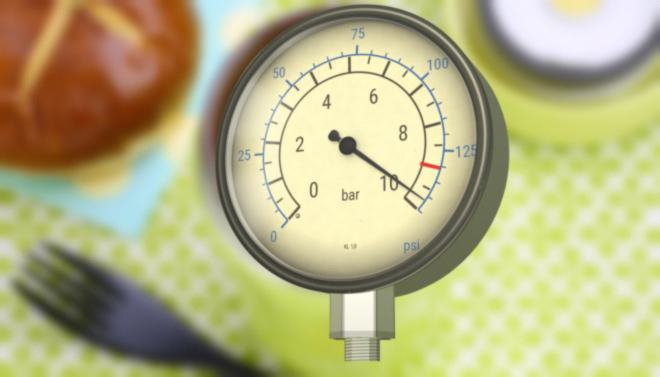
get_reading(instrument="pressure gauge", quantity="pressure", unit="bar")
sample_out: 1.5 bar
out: 9.75 bar
